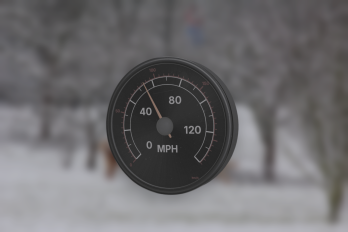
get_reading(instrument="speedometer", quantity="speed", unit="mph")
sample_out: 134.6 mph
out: 55 mph
